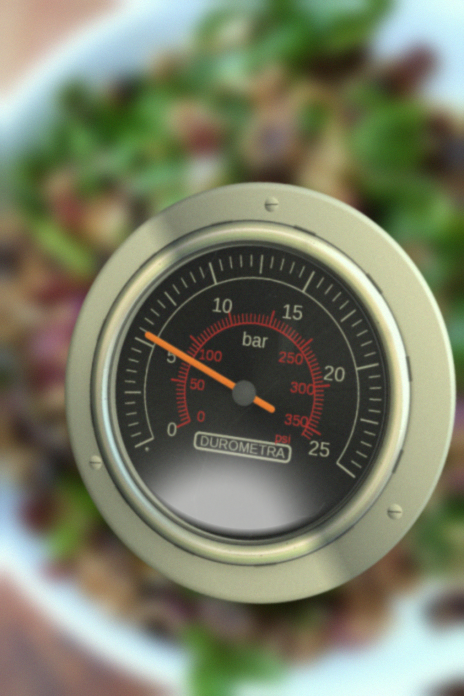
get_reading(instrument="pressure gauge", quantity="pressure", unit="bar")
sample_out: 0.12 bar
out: 5.5 bar
